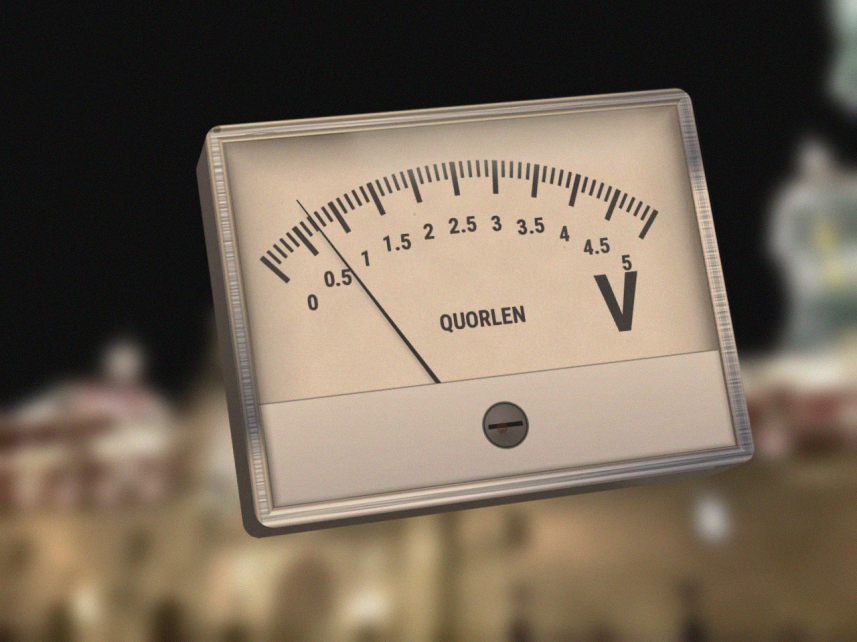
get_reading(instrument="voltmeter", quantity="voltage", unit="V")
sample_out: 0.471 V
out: 0.7 V
